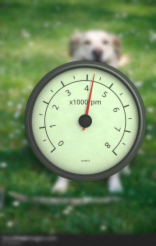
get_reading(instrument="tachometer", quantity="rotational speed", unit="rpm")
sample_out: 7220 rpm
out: 4250 rpm
